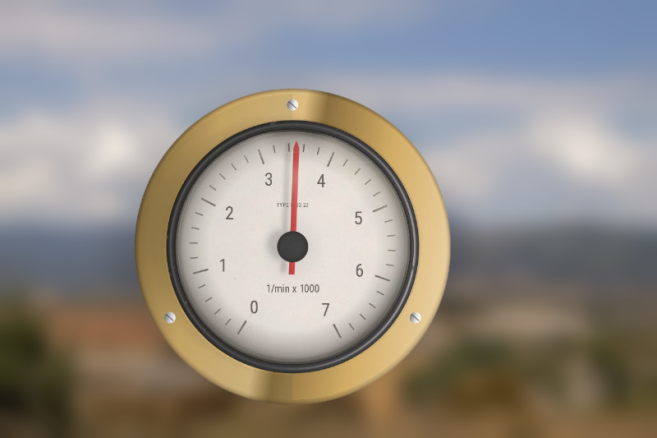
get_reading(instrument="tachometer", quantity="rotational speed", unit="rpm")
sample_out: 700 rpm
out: 3500 rpm
